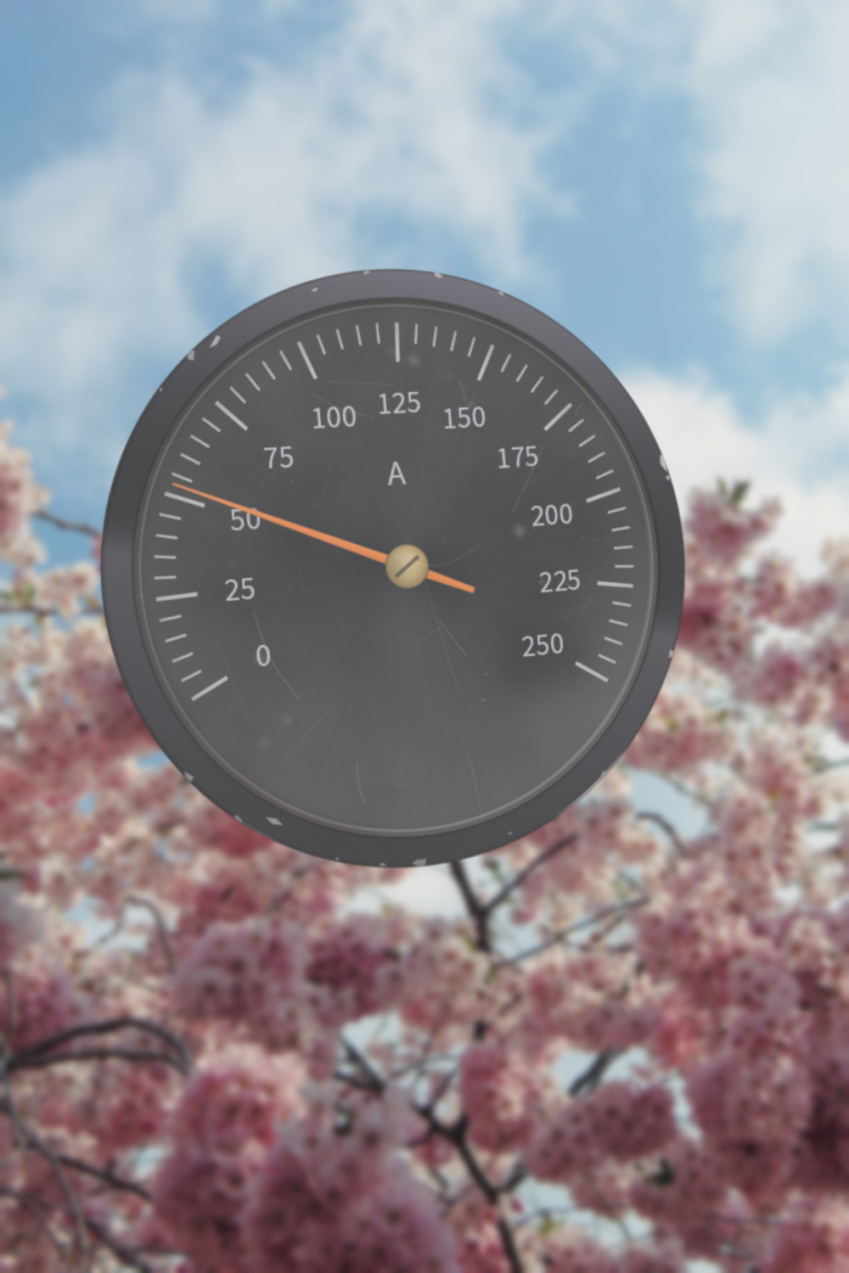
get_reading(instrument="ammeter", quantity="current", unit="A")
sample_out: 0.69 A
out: 52.5 A
